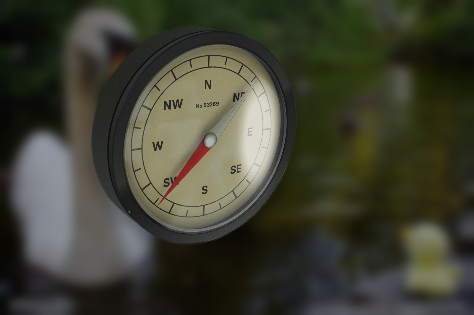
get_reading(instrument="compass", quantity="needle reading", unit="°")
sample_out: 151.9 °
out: 225 °
